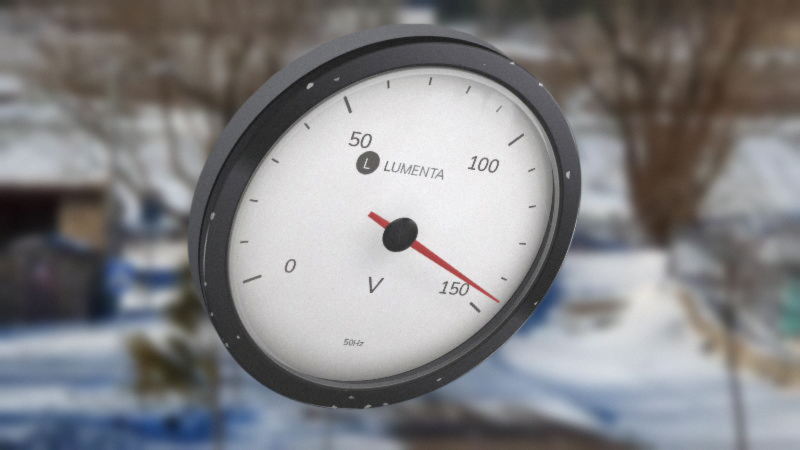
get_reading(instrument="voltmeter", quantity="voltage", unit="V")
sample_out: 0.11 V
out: 145 V
